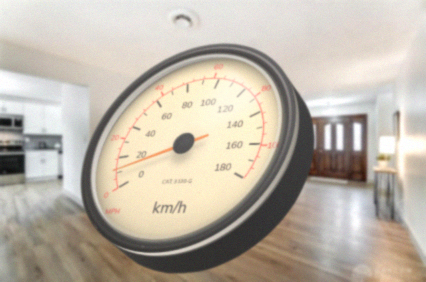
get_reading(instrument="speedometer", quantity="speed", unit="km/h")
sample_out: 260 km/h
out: 10 km/h
